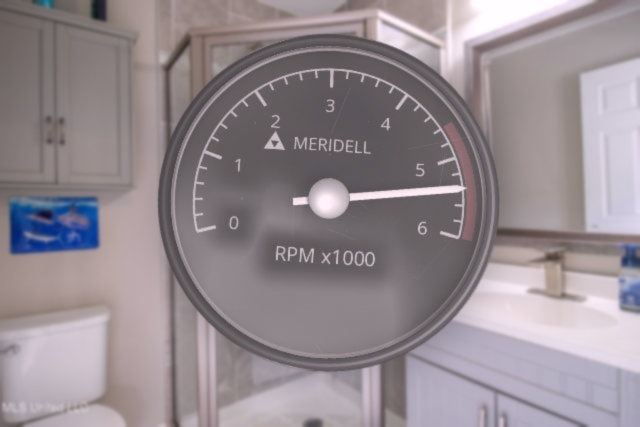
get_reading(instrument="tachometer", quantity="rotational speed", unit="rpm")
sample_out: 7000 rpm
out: 5400 rpm
